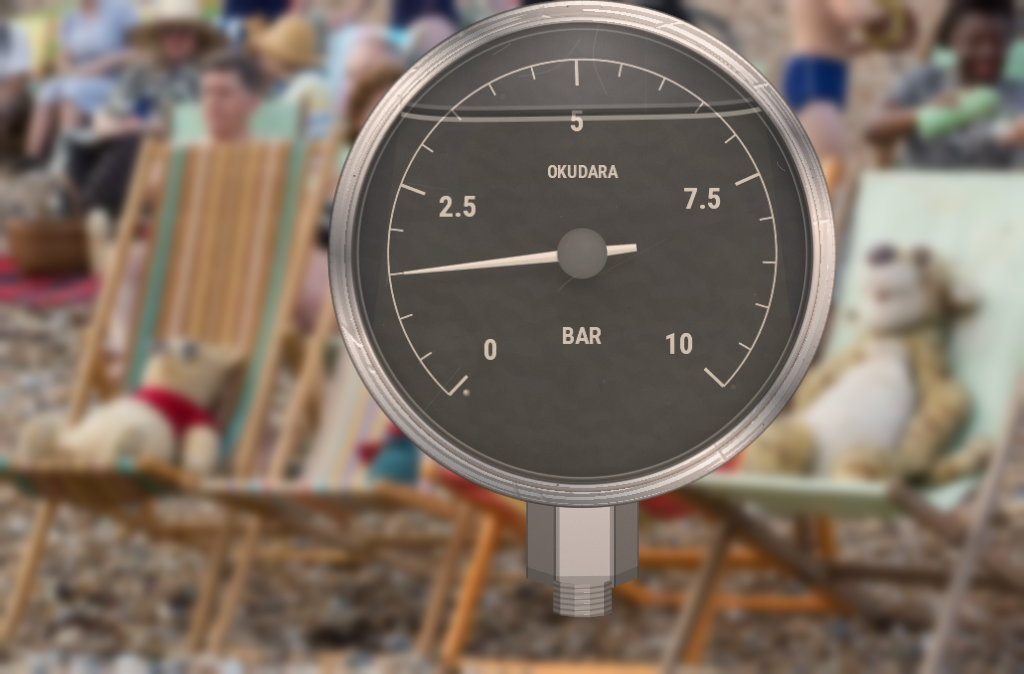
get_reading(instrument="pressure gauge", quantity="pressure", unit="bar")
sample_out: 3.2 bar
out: 1.5 bar
